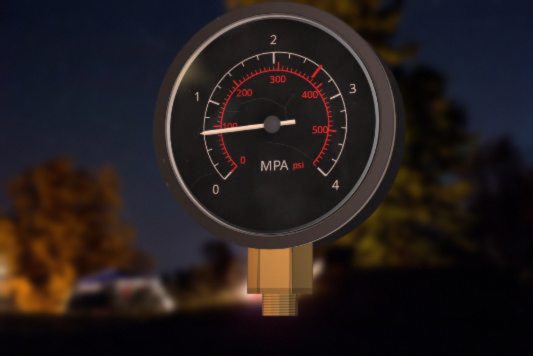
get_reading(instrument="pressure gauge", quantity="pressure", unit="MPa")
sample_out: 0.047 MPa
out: 0.6 MPa
